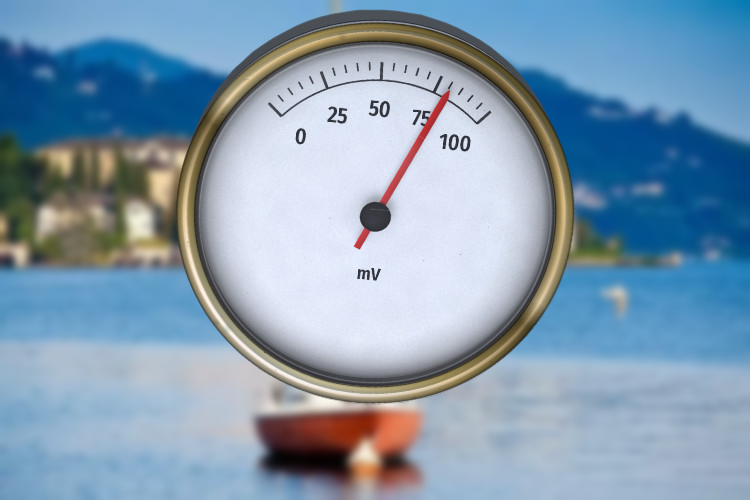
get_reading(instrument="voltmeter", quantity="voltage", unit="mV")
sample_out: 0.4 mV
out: 80 mV
